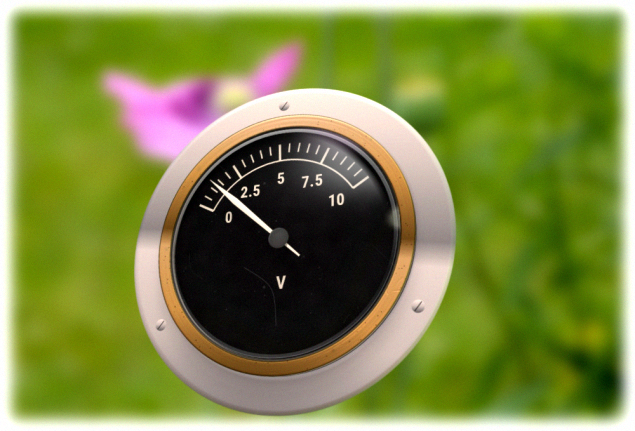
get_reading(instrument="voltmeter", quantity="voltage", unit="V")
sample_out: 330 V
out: 1.25 V
